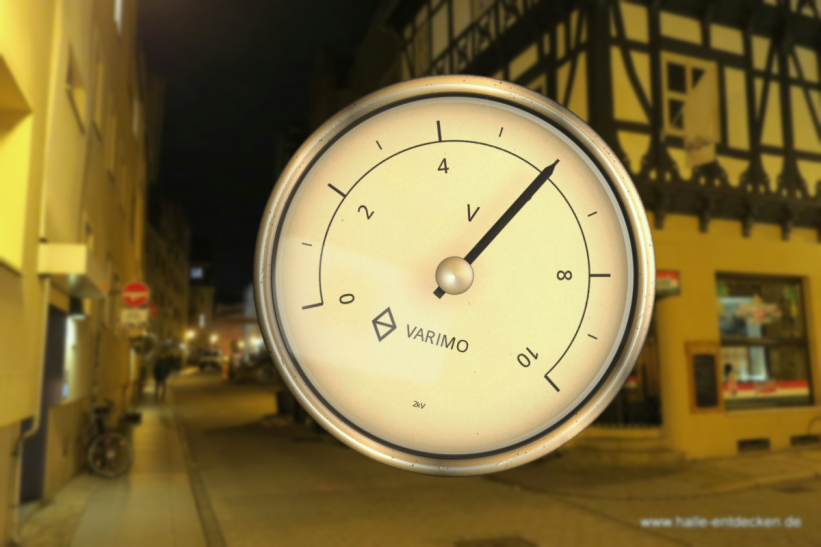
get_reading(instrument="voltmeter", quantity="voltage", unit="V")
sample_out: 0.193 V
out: 6 V
